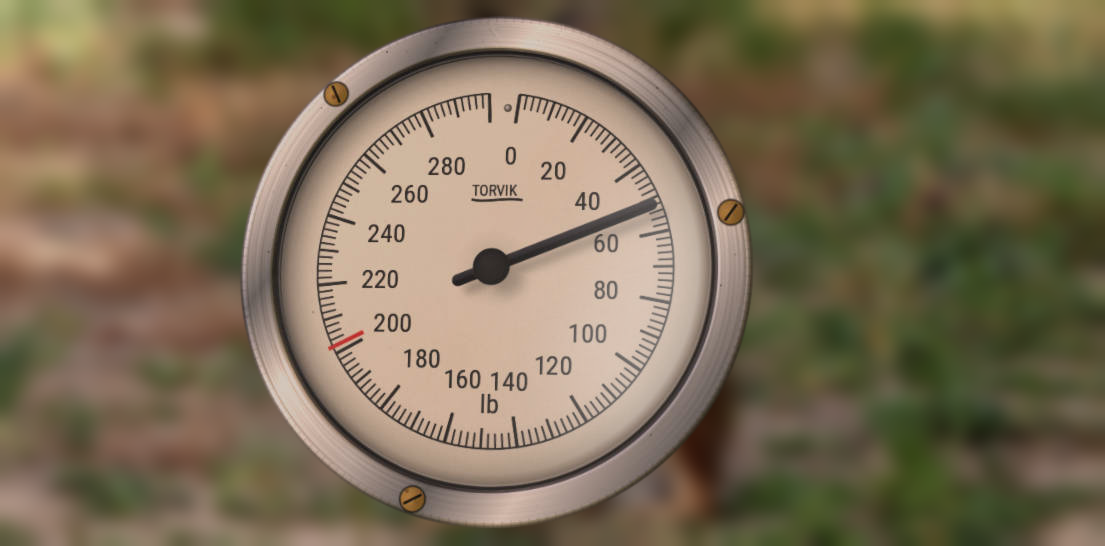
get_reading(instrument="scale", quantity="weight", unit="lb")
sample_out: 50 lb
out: 52 lb
